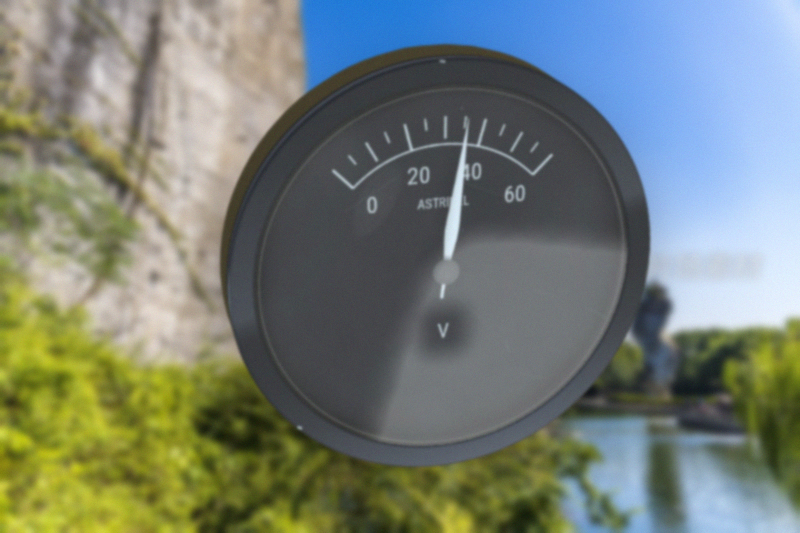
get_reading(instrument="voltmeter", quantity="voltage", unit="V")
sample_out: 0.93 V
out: 35 V
